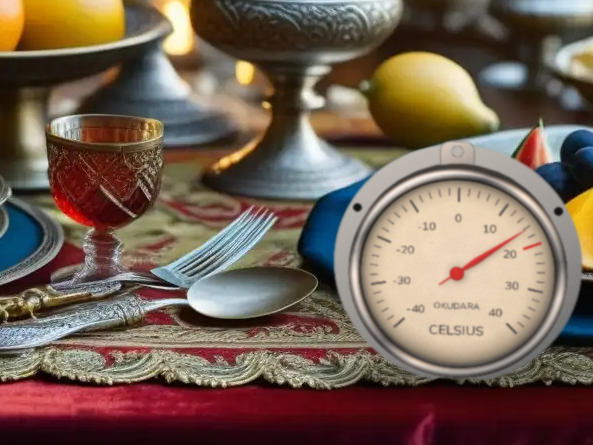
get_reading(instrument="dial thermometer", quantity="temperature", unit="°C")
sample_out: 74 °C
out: 16 °C
